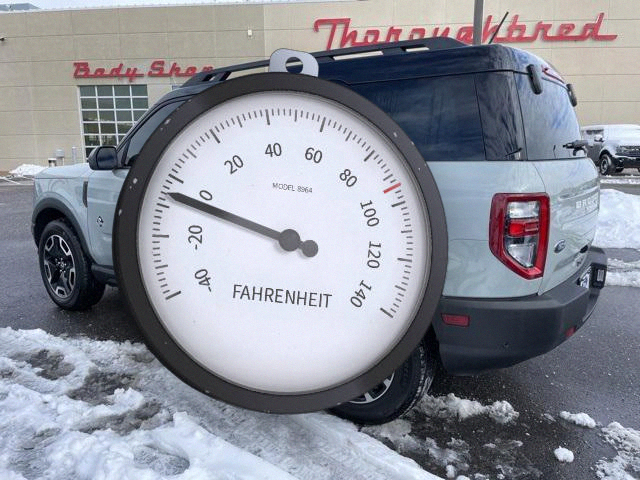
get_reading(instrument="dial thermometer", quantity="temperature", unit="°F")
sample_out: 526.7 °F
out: -6 °F
